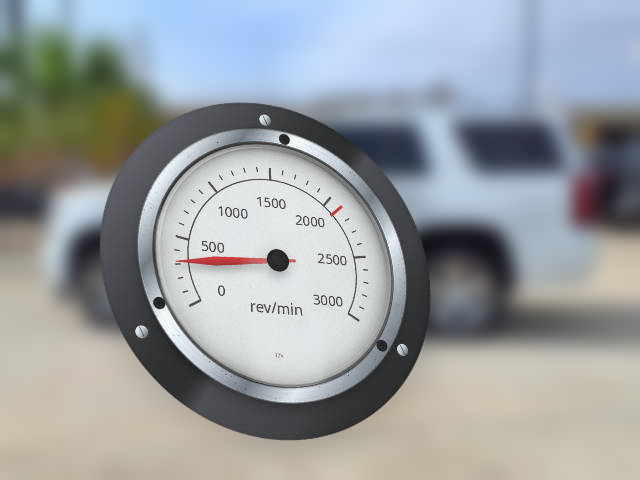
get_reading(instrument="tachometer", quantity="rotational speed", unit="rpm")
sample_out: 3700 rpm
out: 300 rpm
